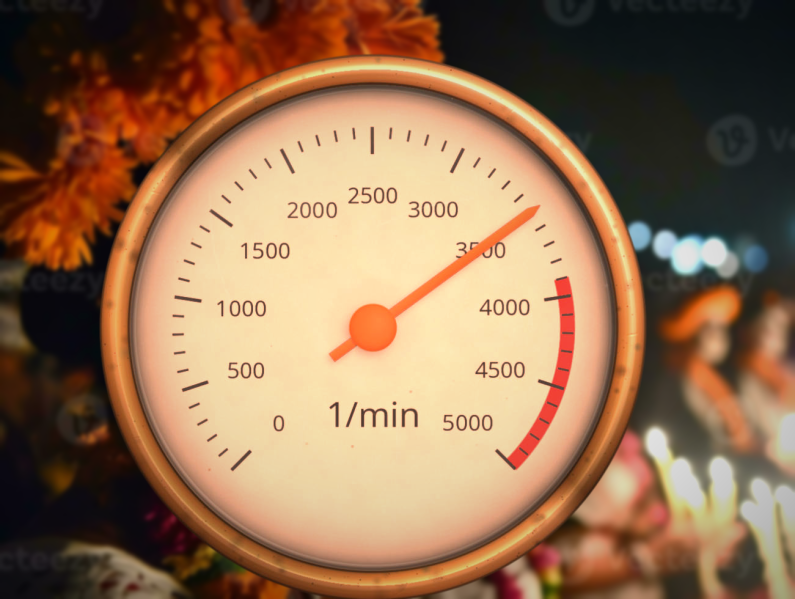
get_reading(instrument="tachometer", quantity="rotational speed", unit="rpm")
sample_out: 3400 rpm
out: 3500 rpm
